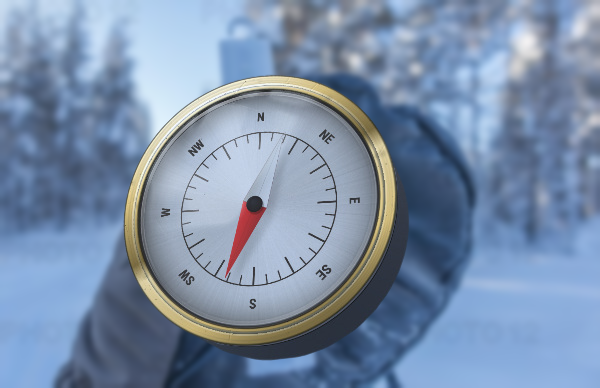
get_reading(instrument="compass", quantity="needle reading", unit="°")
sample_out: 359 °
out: 200 °
